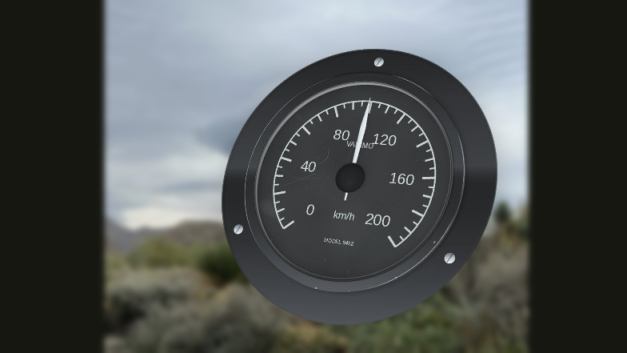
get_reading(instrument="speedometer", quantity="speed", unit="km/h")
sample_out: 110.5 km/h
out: 100 km/h
